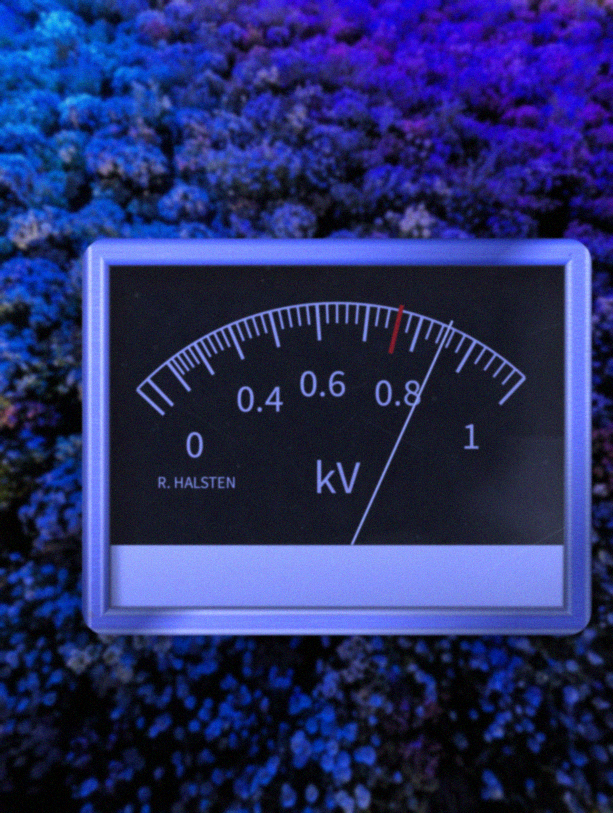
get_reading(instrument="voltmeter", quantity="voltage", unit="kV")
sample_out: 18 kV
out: 0.85 kV
